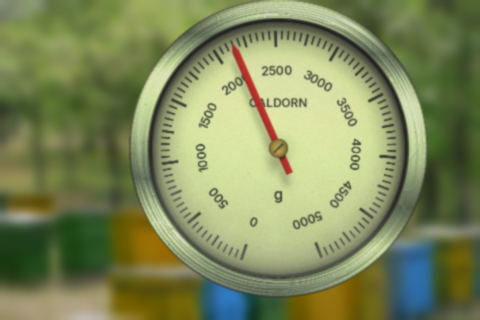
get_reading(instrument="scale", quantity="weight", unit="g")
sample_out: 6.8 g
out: 2150 g
